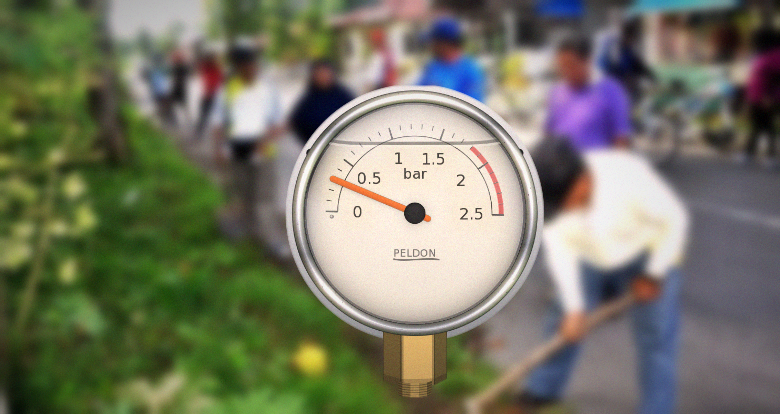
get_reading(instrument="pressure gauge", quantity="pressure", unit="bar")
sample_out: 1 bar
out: 0.3 bar
